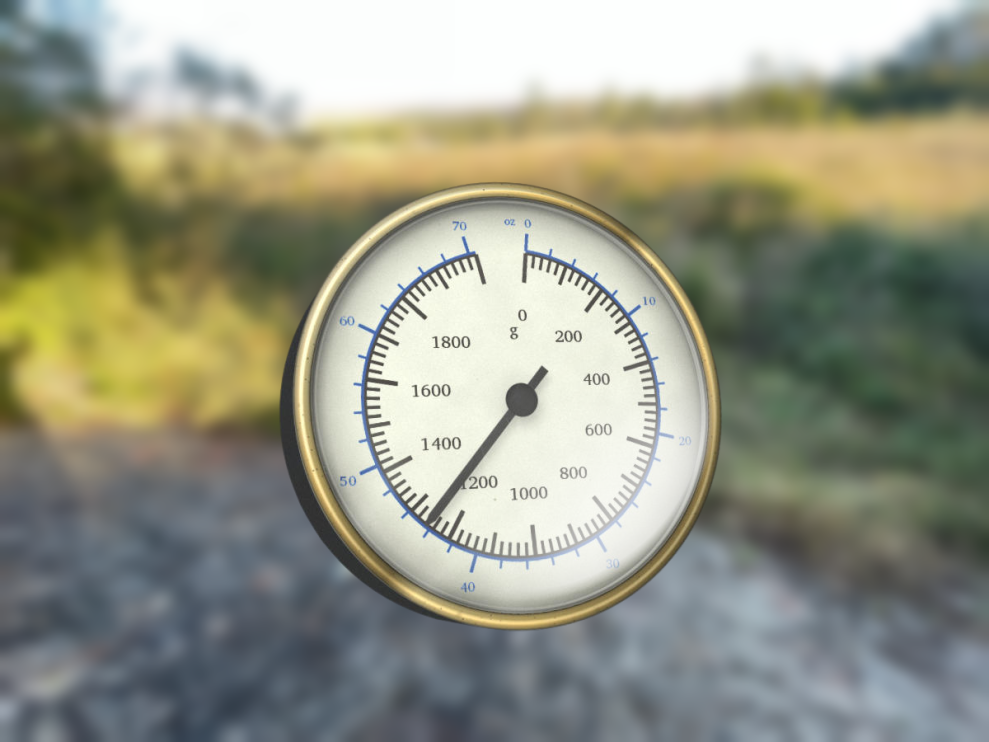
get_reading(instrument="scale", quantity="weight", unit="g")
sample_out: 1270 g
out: 1260 g
